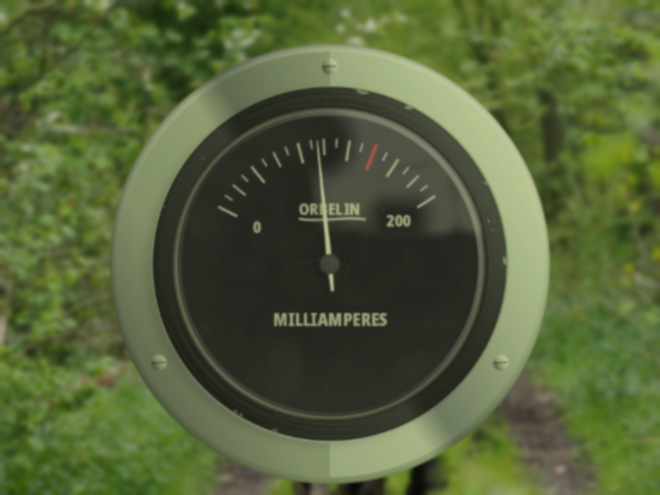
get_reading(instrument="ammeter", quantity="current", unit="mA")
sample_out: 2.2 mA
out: 95 mA
